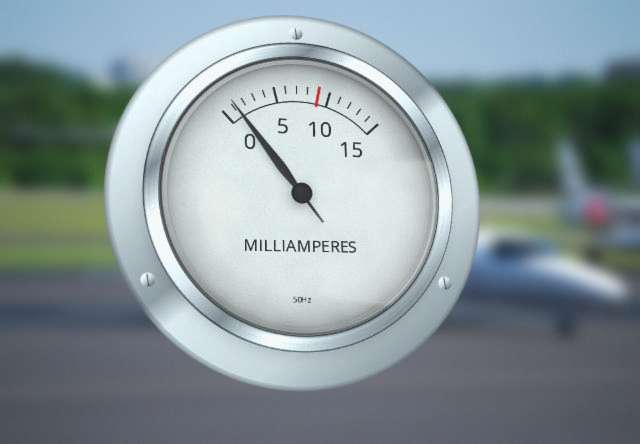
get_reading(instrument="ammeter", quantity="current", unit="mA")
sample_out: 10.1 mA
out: 1 mA
